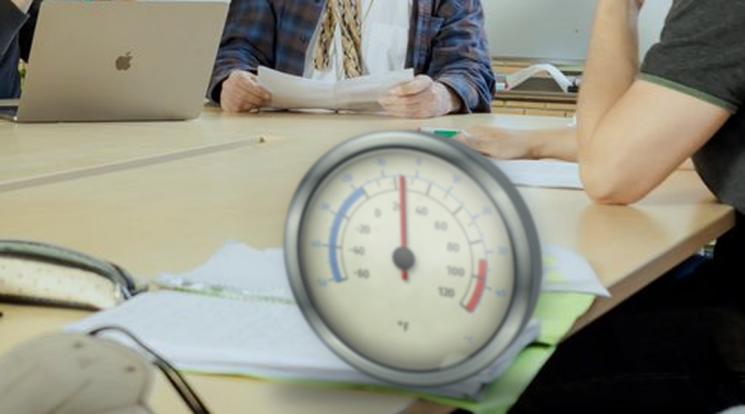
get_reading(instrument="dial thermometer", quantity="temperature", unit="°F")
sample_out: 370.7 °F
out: 25 °F
